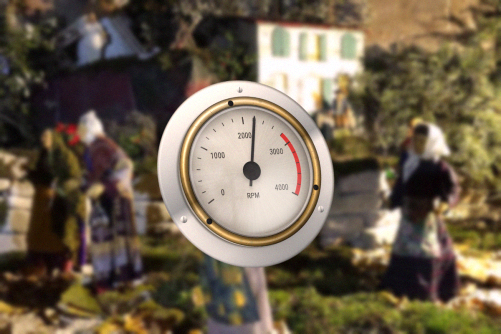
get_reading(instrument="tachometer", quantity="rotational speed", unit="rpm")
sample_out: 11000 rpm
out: 2200 rpm
